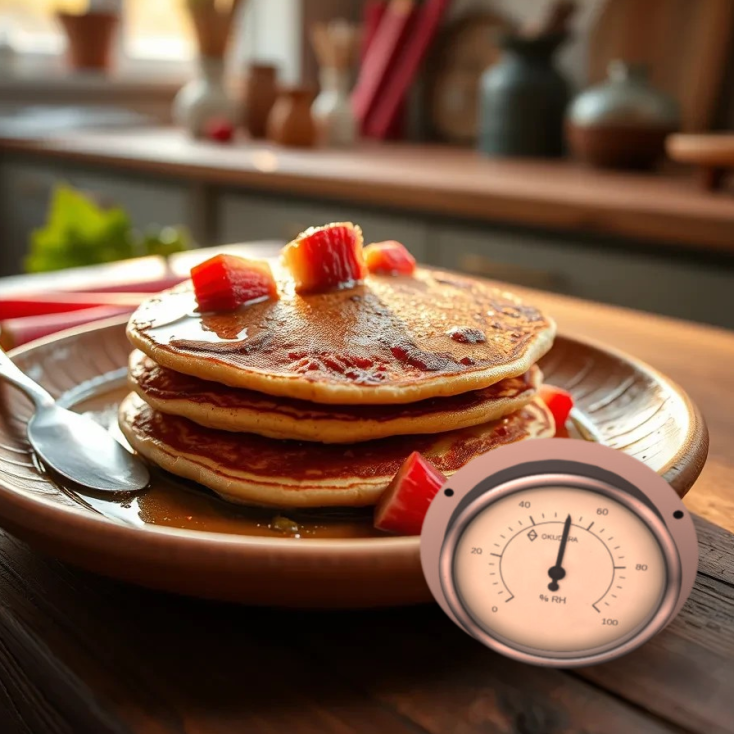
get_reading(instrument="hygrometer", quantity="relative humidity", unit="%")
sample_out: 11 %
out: 52 %
